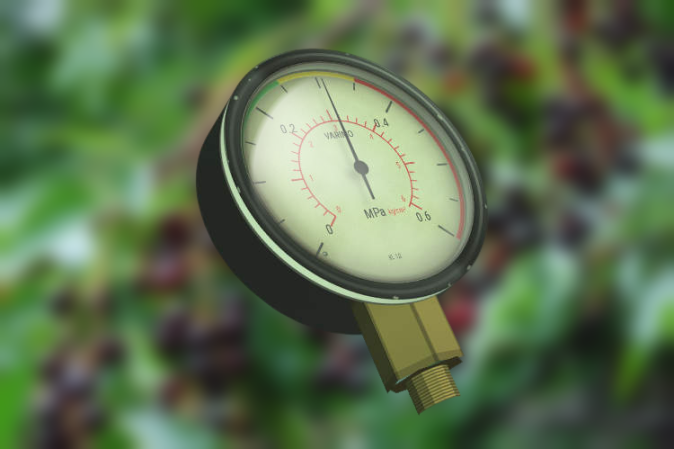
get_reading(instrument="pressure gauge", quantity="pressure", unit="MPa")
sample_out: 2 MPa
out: 0.3 MPa
